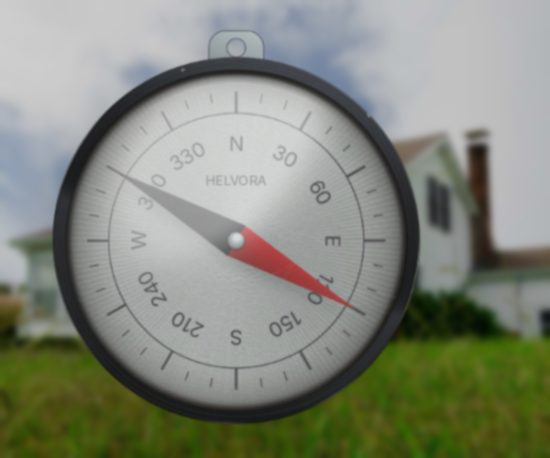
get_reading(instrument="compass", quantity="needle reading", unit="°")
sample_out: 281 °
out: 120 °
